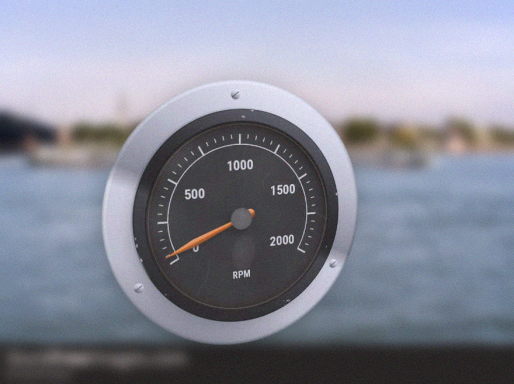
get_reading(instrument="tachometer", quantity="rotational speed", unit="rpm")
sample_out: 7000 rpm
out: 50 rpm
